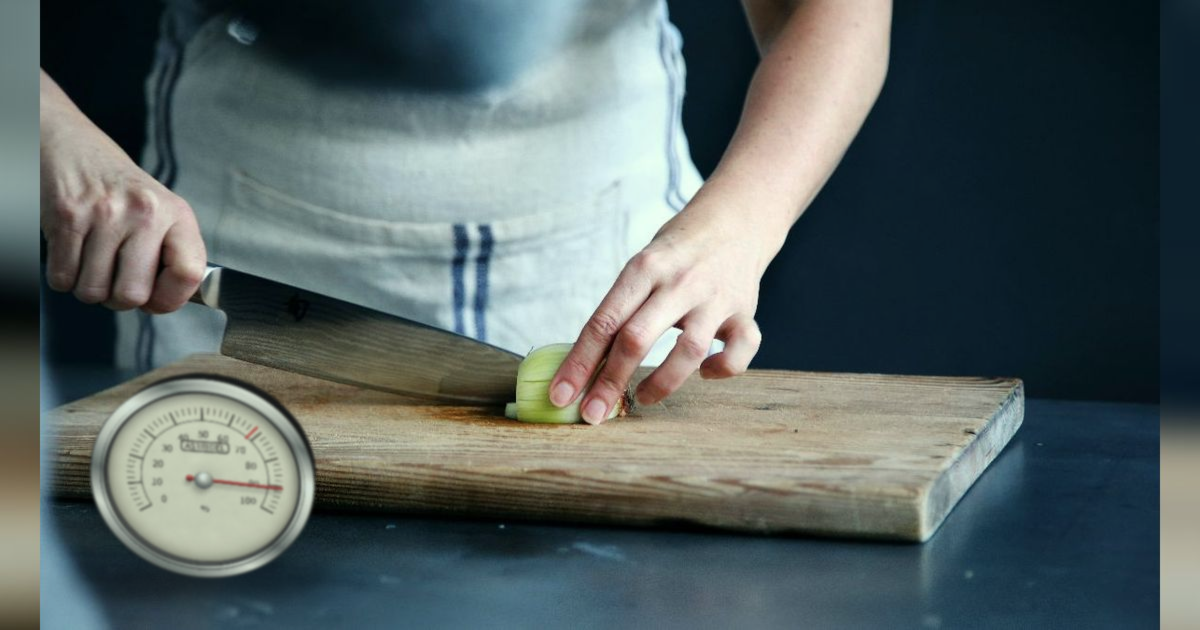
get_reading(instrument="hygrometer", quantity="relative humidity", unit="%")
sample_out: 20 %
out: 90 %
